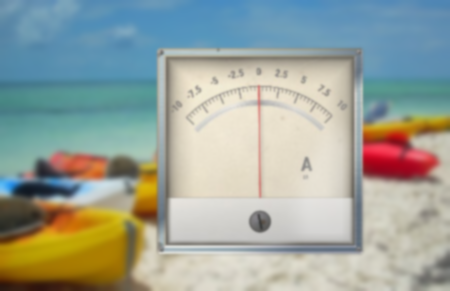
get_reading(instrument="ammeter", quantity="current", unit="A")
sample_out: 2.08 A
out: 0 A
